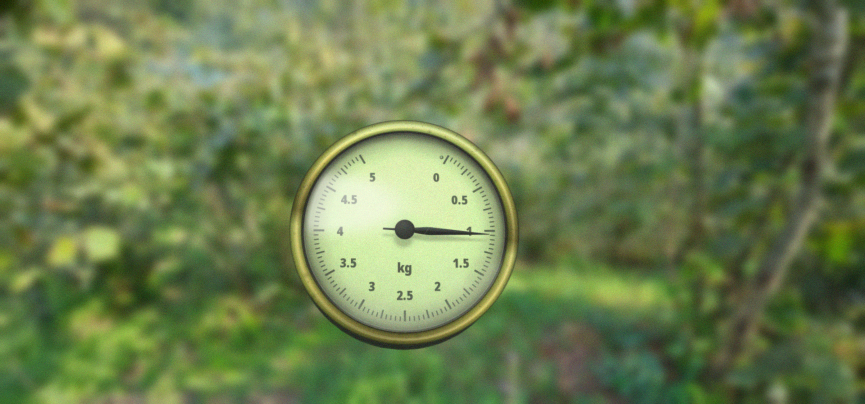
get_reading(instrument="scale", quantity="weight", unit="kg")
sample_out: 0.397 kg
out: 1.05 kg
